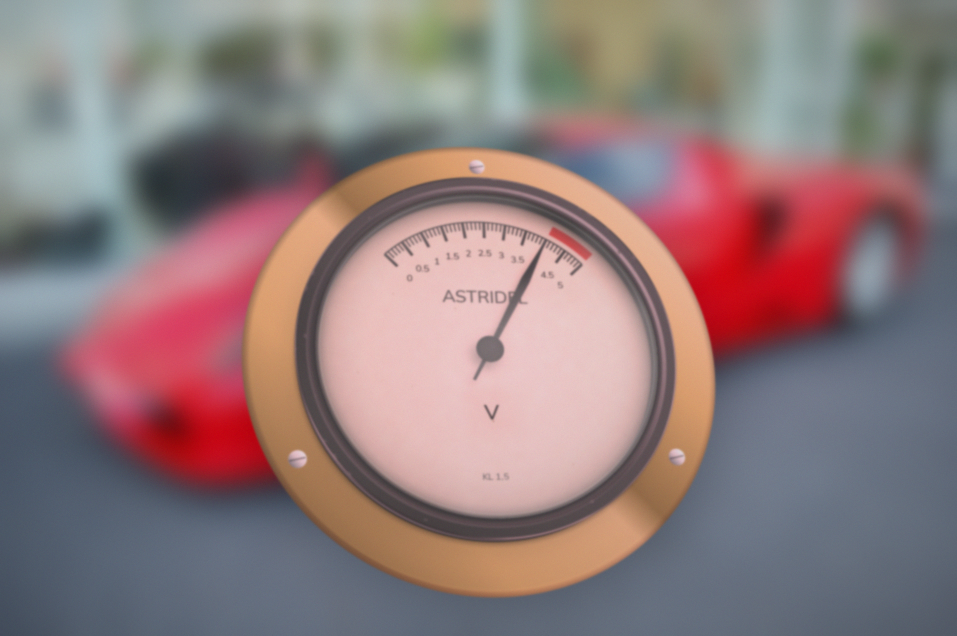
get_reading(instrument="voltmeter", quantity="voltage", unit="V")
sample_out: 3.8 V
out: 4 V
